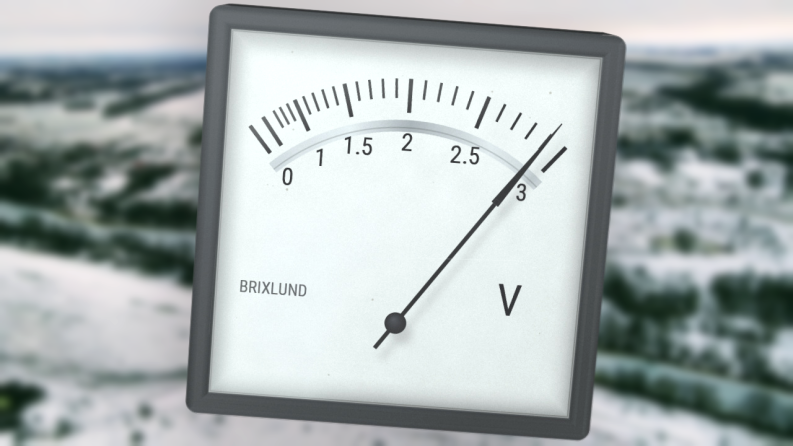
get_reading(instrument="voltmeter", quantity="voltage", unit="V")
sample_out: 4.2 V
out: 2.9 V
